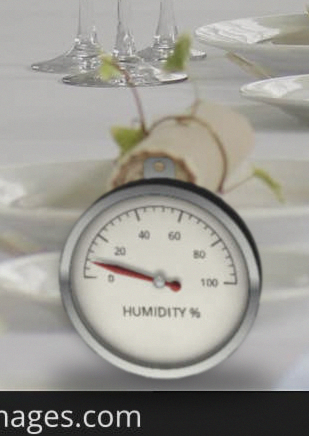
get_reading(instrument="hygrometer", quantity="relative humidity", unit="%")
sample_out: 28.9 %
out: 8 %
